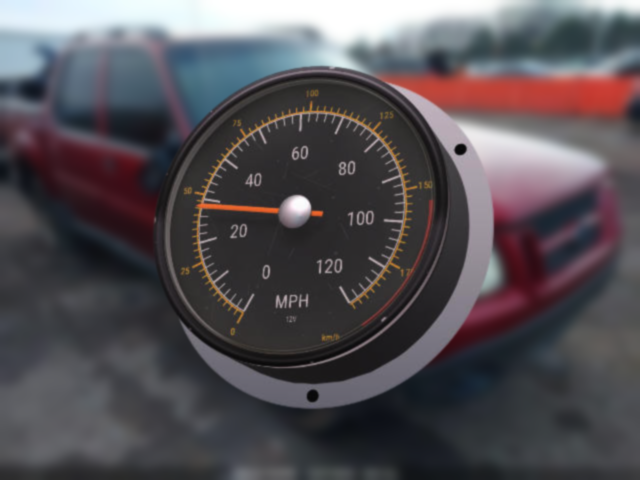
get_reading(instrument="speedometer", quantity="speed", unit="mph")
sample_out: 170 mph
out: 28 mph
